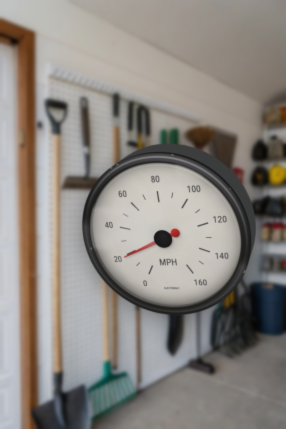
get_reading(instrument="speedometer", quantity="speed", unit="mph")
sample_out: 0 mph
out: 20 mph
